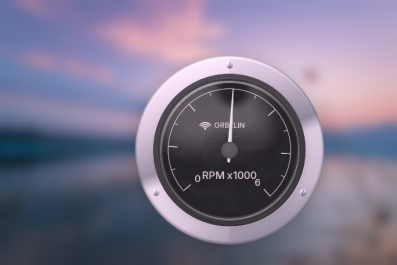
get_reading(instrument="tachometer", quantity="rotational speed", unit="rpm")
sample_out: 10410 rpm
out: 3000 rpm
